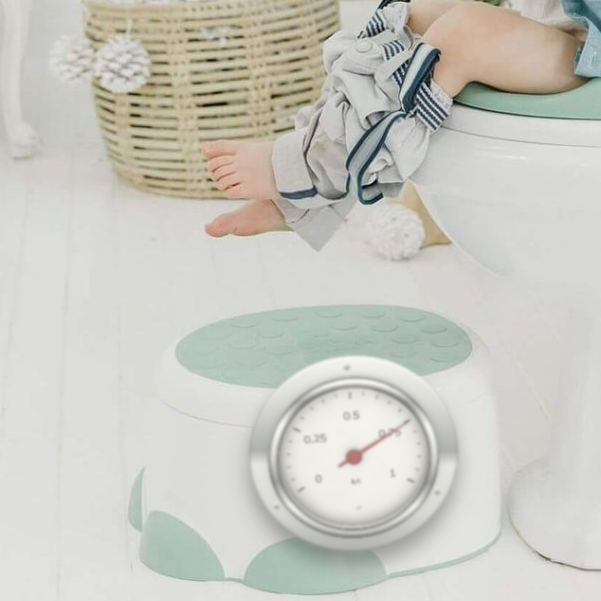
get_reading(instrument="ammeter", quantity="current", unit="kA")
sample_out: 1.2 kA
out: 0.75 kA
